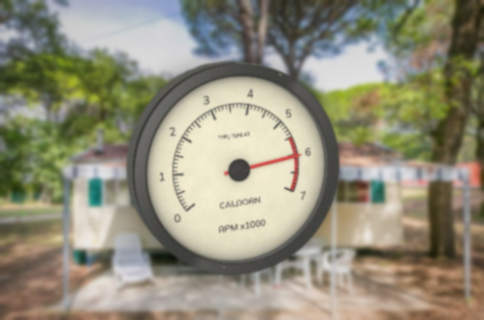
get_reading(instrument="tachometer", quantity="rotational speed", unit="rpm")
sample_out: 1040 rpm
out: 6000 rpm
